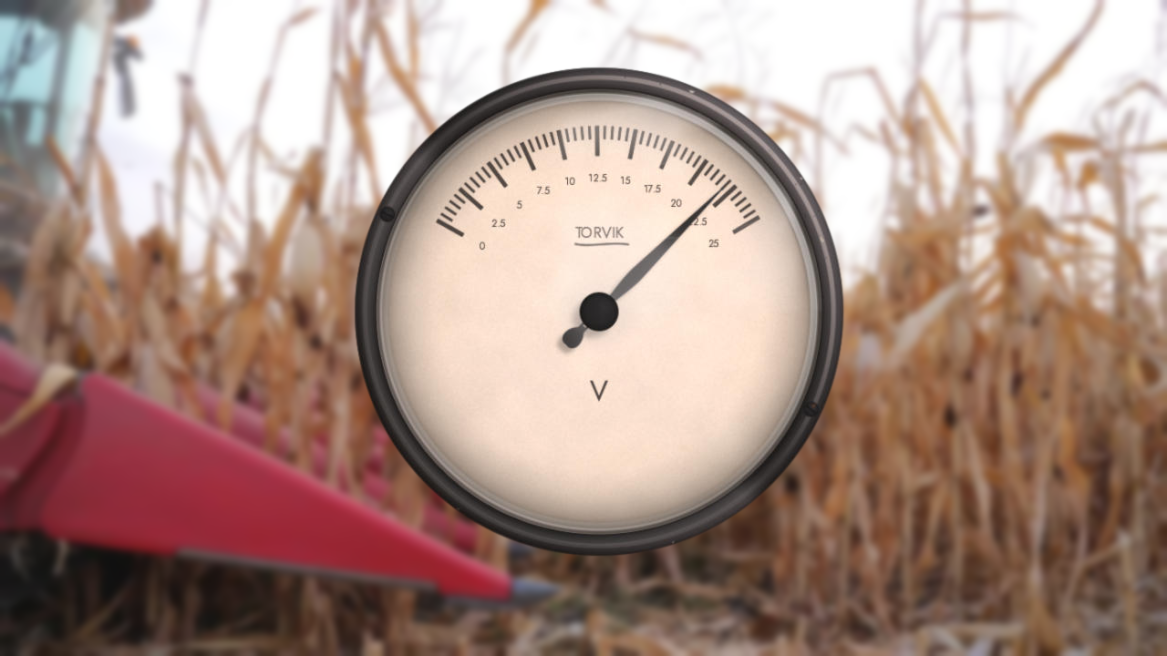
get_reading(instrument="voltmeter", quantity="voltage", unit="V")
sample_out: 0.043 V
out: 22 V
